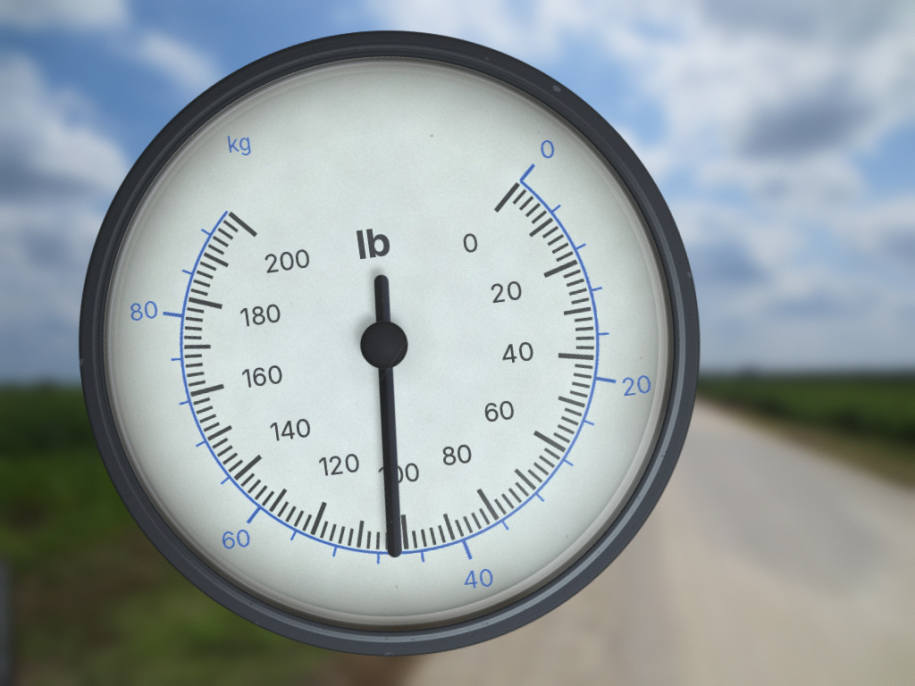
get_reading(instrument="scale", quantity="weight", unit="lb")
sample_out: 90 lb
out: 102 lb
